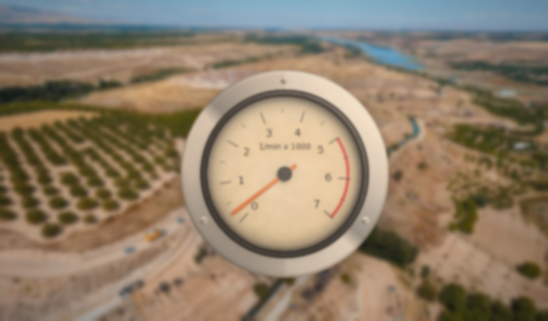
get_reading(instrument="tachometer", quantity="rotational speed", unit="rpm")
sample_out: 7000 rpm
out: 250 rpm
